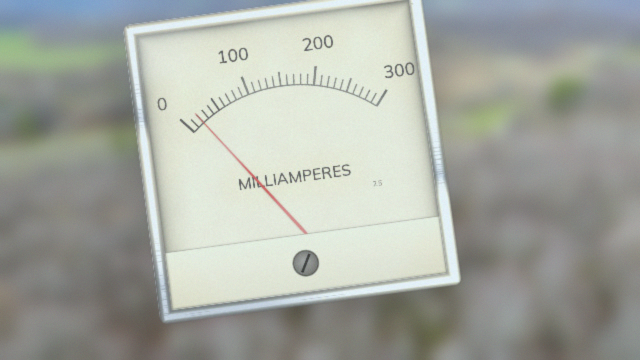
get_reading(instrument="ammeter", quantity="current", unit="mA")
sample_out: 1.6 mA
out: 20 mA
